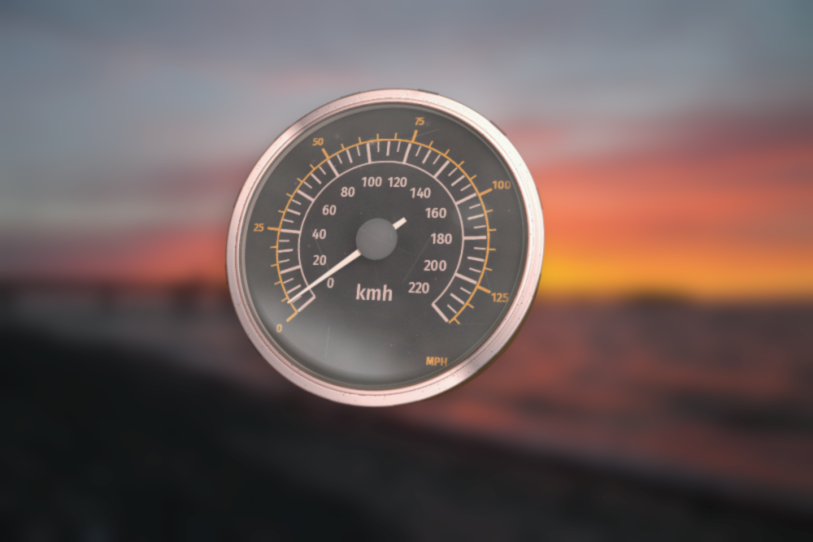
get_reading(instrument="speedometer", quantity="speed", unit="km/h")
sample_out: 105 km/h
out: 5 km/h
